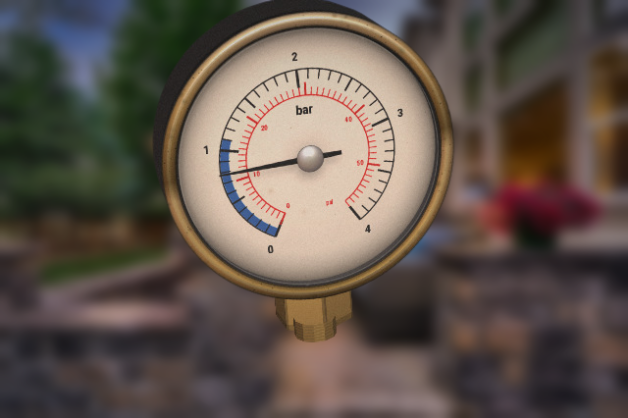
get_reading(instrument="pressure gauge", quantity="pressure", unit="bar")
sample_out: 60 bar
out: 0.8 bar
